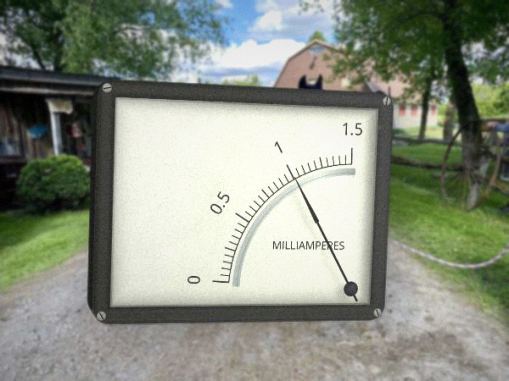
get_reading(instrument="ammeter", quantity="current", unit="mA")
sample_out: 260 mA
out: 1 mA
